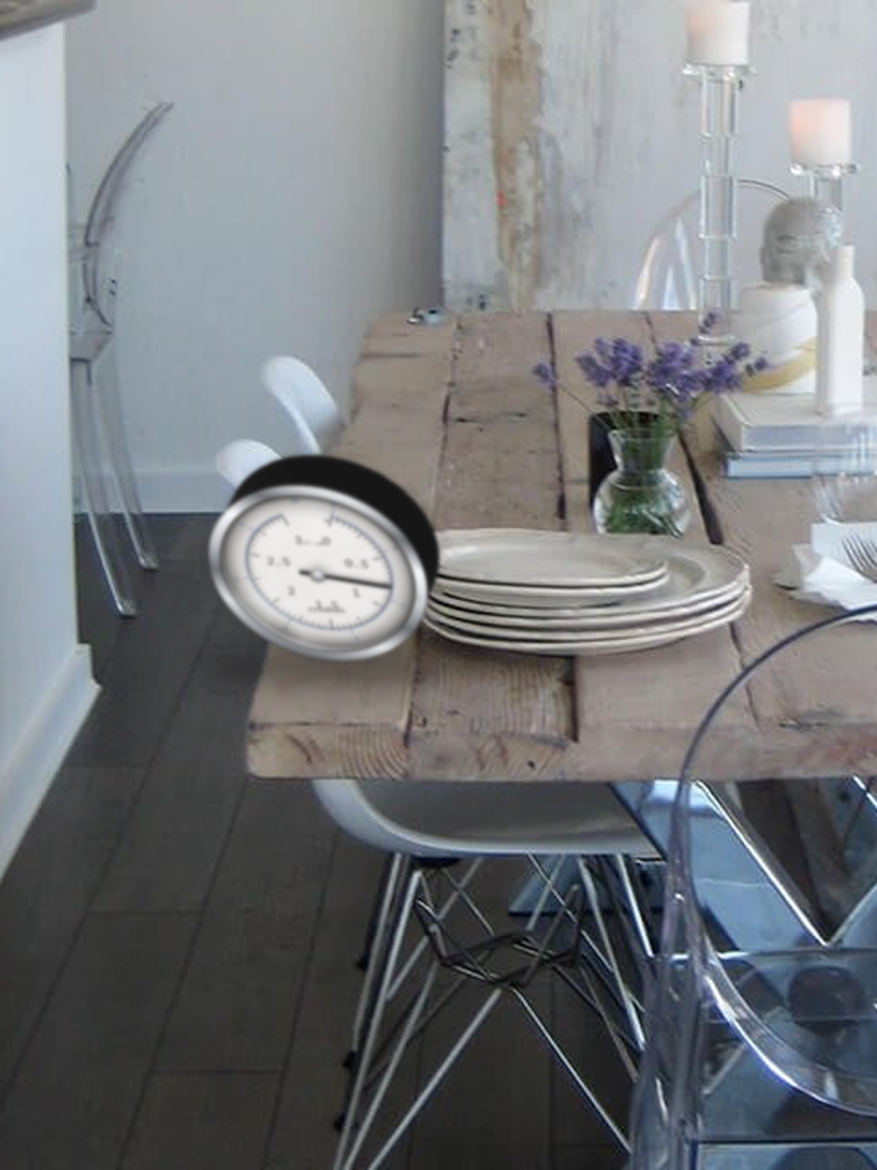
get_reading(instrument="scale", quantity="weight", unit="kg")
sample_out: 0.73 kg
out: 0.75 kg
